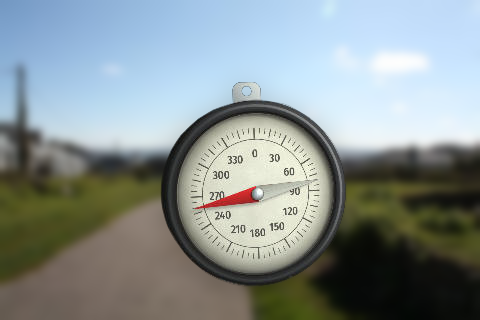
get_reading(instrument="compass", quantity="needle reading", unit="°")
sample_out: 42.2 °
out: 260 °
